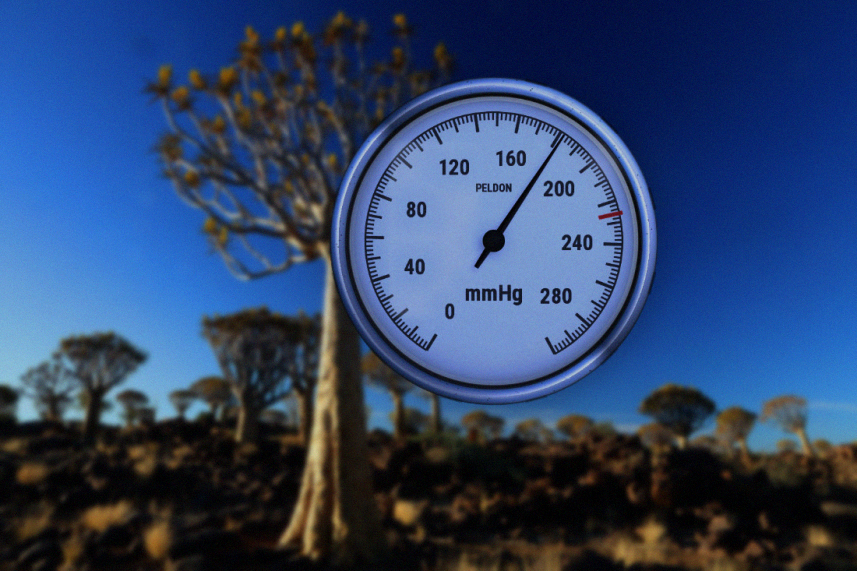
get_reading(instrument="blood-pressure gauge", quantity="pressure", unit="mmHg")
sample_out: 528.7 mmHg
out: 182 mmHg
